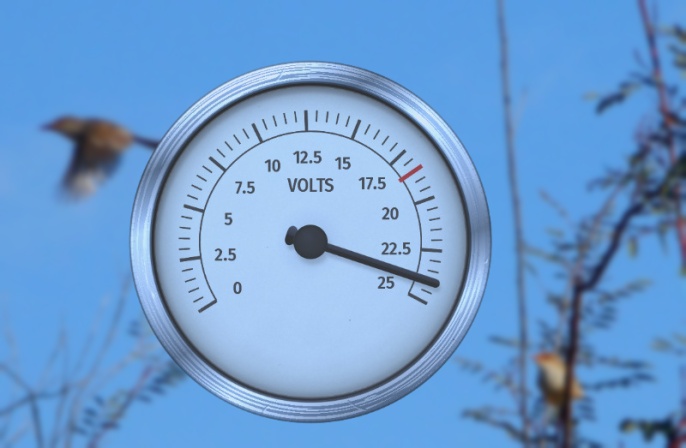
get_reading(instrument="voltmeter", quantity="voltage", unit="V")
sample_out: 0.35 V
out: 24 V
